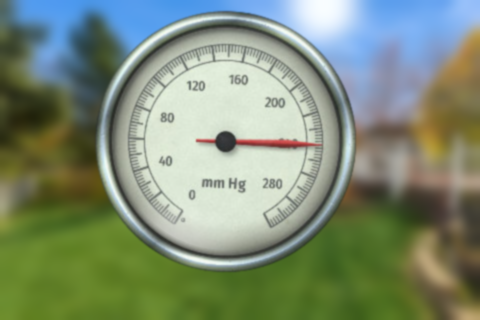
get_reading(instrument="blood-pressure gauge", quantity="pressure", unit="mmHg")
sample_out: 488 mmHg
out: 240 mmHg
